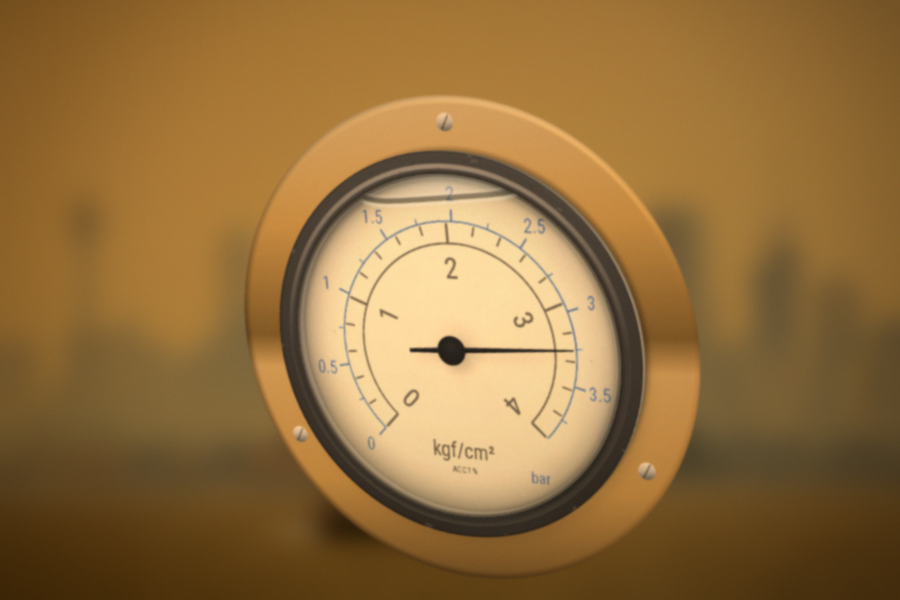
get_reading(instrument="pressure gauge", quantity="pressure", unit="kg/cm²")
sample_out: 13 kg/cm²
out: 3.3 kg/cm²
